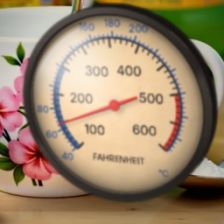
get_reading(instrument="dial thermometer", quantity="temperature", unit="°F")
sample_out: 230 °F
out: 150 °F
